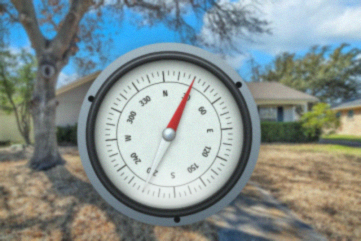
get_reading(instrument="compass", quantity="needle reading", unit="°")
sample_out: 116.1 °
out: 30 °
